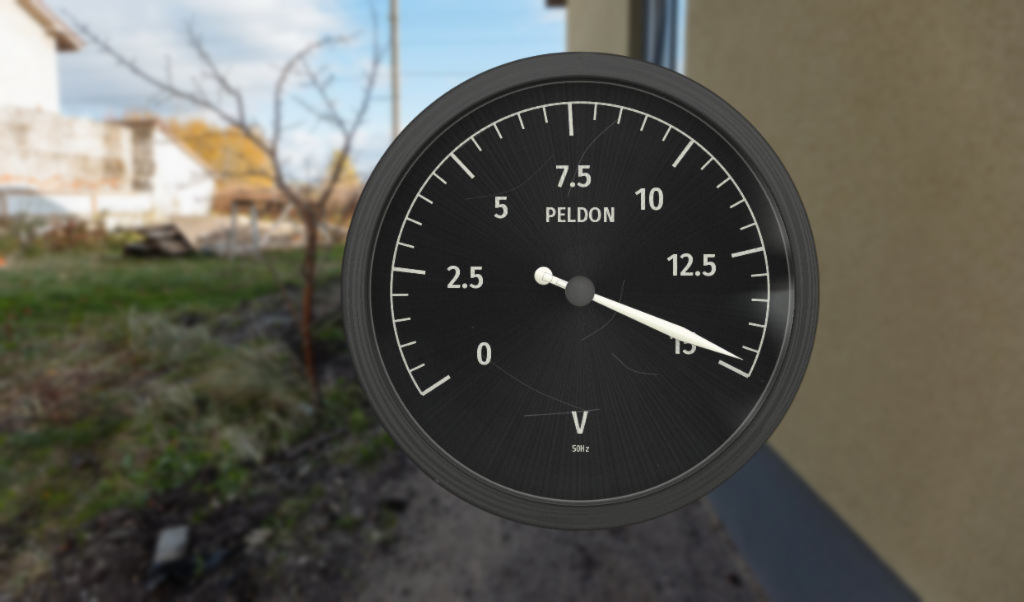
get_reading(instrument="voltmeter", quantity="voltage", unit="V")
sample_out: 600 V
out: 14.75 V
